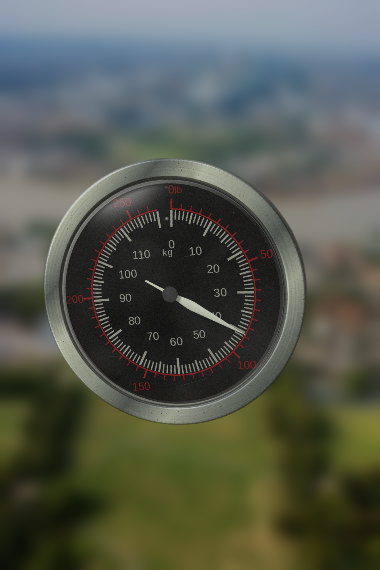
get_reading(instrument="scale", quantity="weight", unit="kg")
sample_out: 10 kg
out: 40 kg
